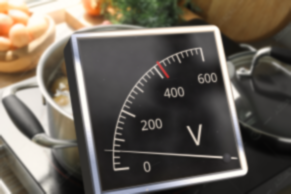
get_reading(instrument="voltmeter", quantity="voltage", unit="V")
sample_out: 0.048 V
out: 60 V
